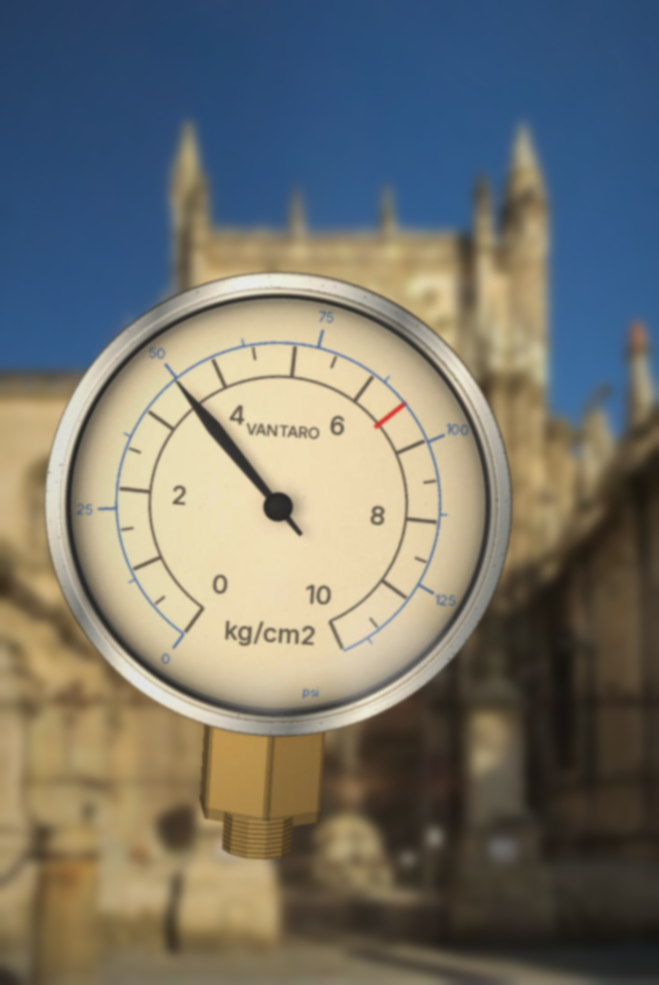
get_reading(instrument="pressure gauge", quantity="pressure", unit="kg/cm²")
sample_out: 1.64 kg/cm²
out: 3.5 kg/cm²
